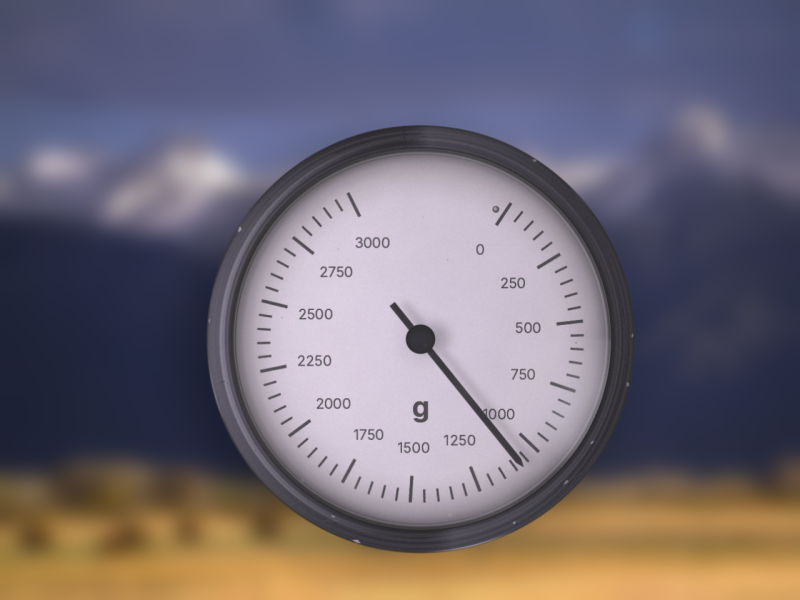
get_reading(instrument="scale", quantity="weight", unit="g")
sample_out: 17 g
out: 1075 g
